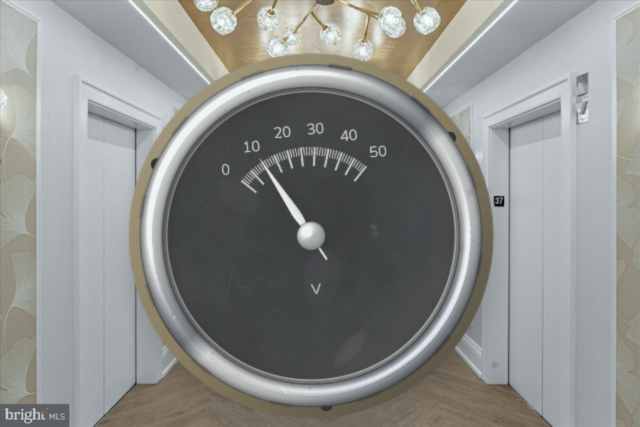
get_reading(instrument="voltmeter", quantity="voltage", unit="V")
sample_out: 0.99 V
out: 10 V
